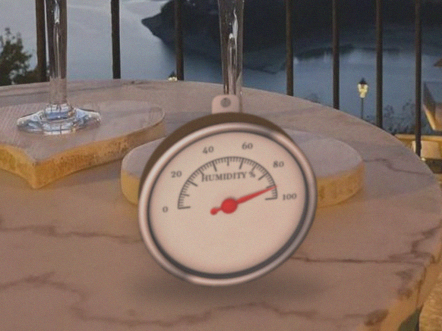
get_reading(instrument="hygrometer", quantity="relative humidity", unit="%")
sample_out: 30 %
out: 90 %
